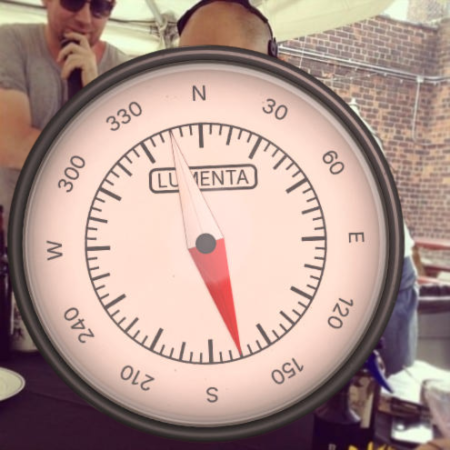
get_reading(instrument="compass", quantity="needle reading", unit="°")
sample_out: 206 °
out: 165 °
